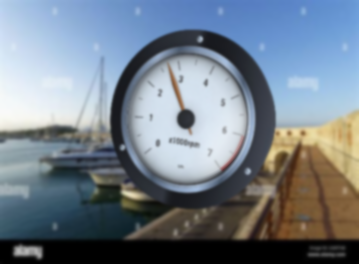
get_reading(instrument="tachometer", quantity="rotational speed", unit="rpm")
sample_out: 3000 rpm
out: 2750 rpm
